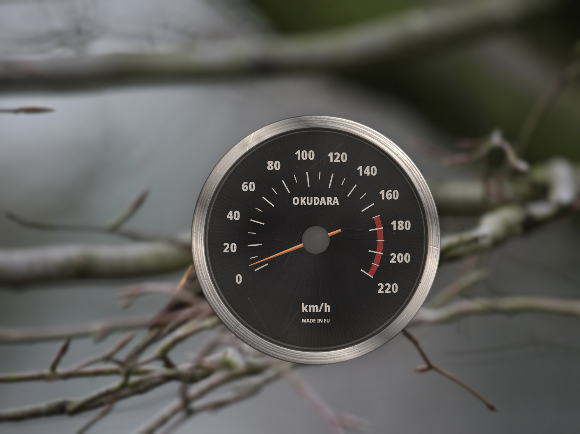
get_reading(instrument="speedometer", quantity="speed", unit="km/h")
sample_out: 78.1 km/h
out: 5 km/h
